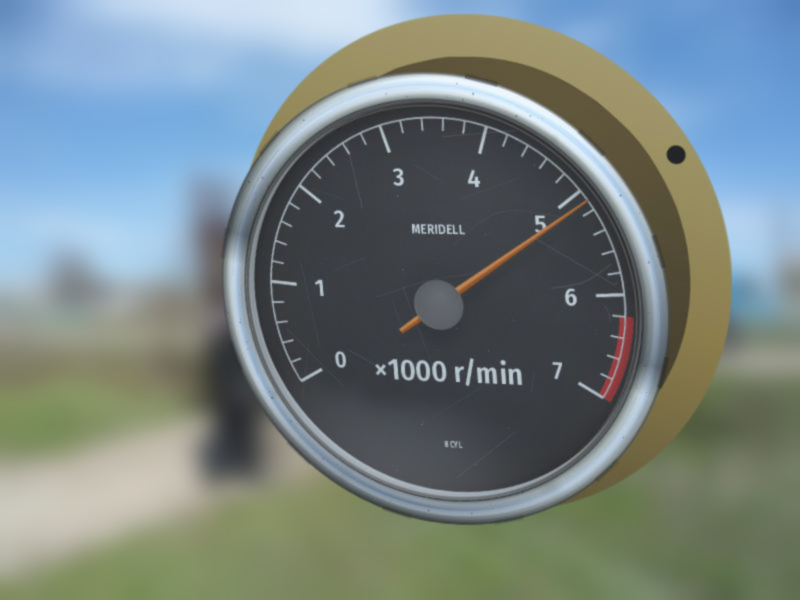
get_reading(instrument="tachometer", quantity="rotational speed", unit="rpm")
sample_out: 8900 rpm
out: 5100 rpm
